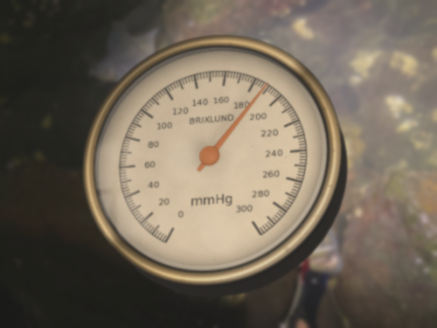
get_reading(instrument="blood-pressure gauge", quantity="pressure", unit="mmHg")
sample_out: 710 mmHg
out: 190 mmHg
